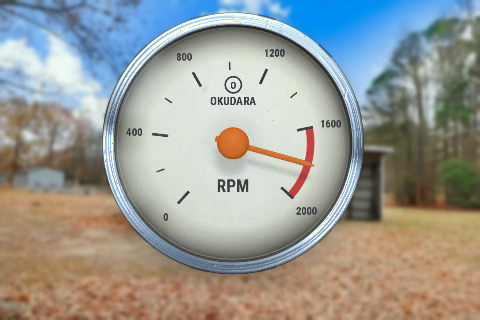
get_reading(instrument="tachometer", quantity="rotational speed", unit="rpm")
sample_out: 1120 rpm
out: 1800 rpm
